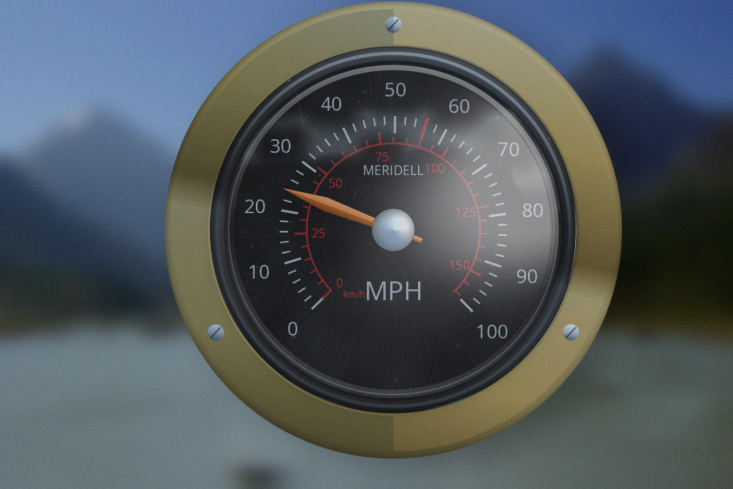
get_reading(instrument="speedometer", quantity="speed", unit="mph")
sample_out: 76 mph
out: 24 mph
